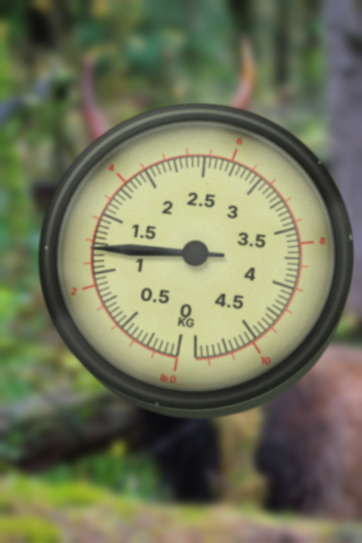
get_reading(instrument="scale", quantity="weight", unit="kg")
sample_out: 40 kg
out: 1.2 kg
